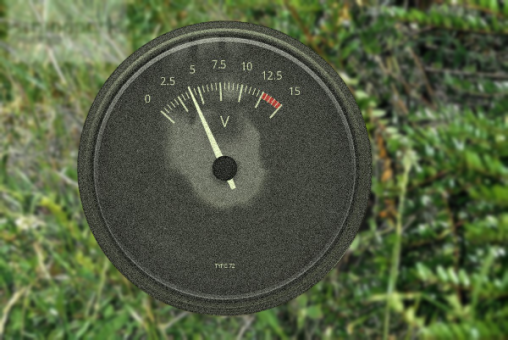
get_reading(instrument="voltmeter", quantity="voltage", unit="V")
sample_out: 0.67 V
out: 4 V
